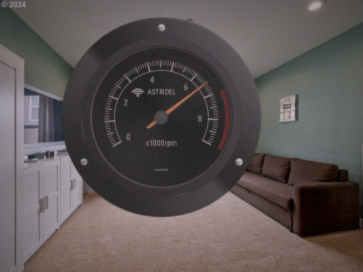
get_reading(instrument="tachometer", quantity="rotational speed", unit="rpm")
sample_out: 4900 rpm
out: 6500 rpm
